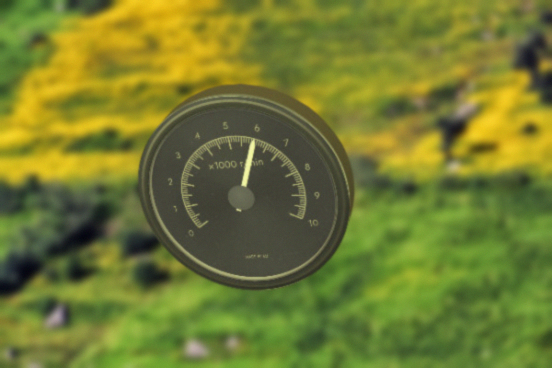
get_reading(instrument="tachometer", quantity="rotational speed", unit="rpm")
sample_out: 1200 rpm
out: 6000 rpm
